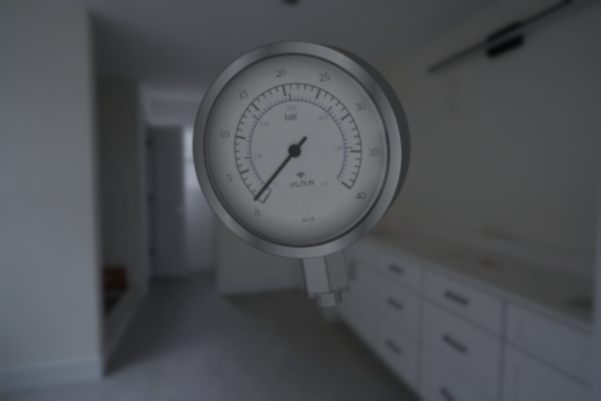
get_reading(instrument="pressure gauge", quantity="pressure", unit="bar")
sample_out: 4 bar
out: 1 bar
